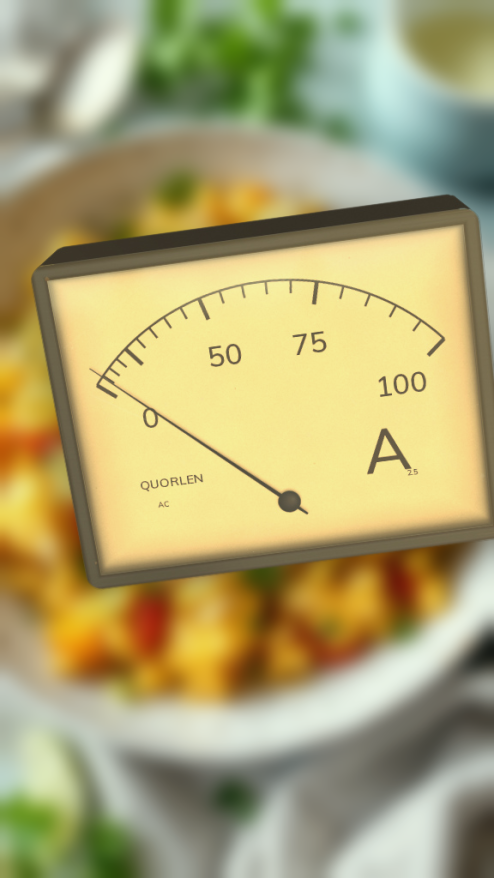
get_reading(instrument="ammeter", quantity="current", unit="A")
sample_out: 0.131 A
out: 10 A
